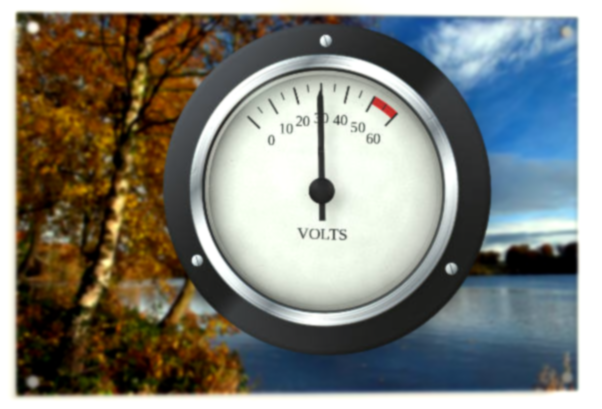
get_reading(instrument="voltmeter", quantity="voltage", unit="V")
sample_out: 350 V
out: 30 V
